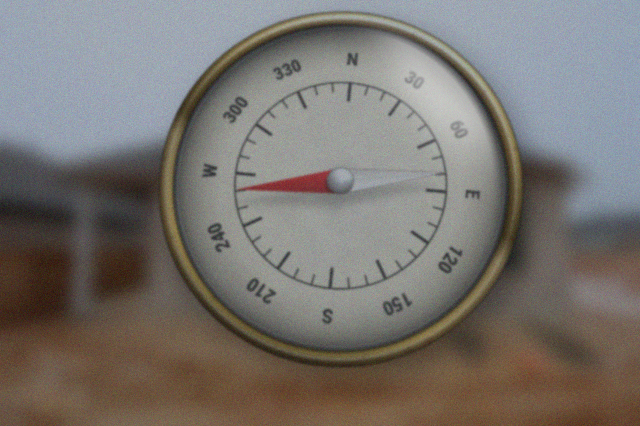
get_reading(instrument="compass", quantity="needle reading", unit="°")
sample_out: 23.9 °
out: 260 °
